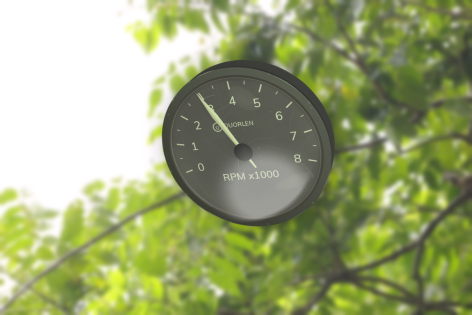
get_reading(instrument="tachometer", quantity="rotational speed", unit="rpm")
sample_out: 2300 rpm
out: 3000 rpm
